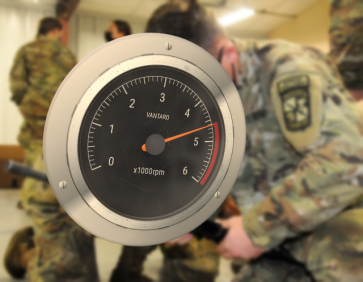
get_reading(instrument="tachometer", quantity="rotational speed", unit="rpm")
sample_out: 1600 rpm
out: 4600 rpm
